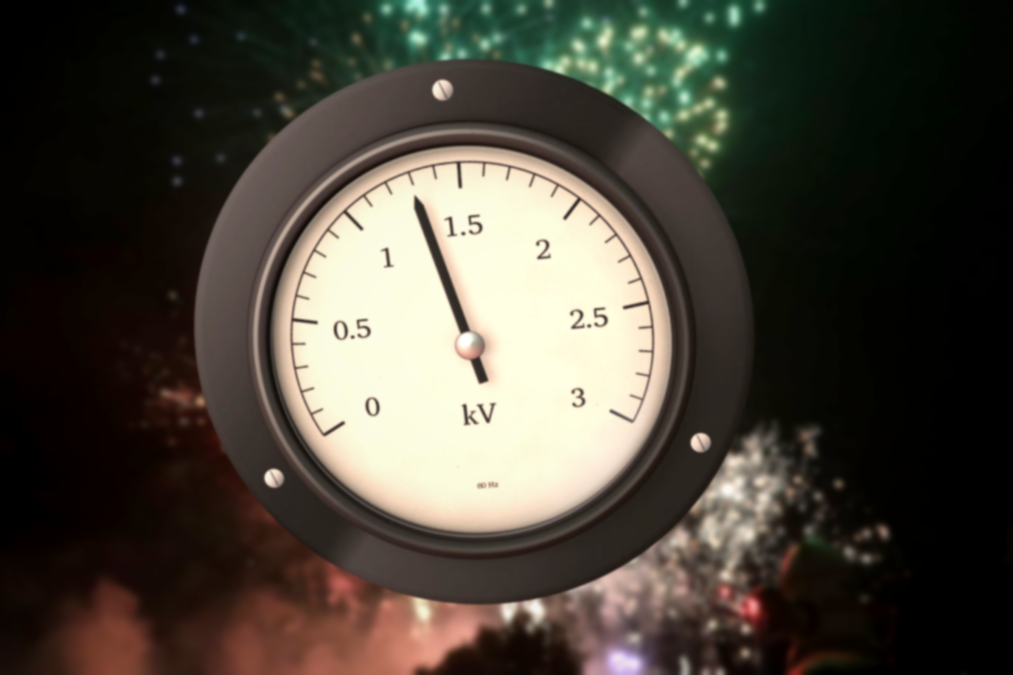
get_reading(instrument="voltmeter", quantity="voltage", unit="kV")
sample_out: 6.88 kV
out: 1.3 kV
